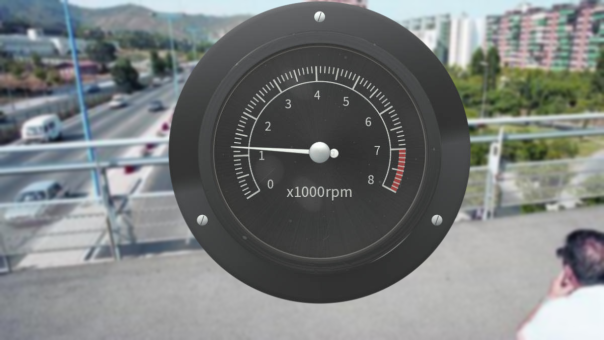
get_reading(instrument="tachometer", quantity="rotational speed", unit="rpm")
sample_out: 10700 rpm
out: 1200 rpm
